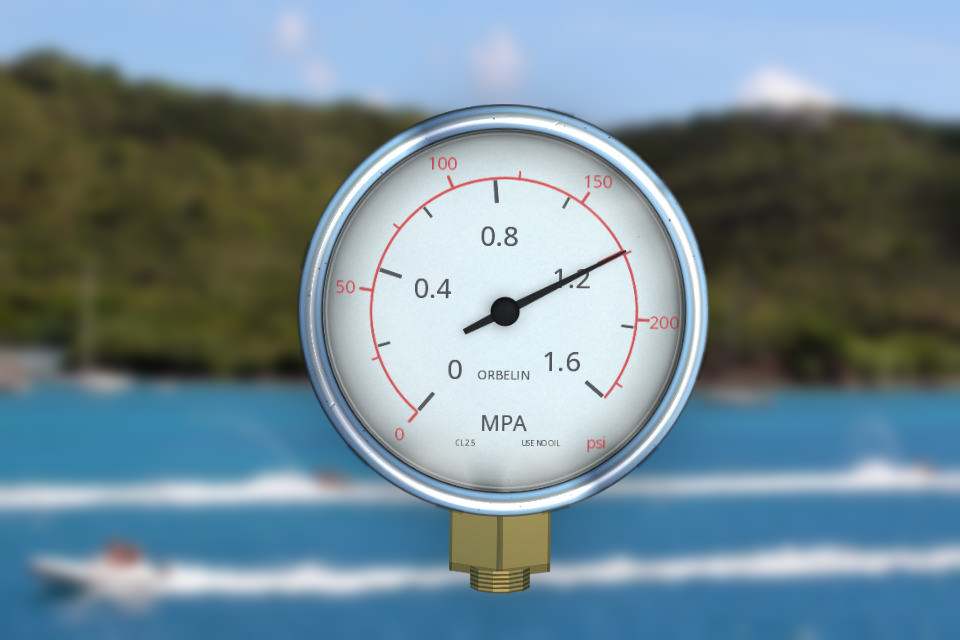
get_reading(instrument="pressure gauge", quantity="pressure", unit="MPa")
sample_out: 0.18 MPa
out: 1.2 MPa
